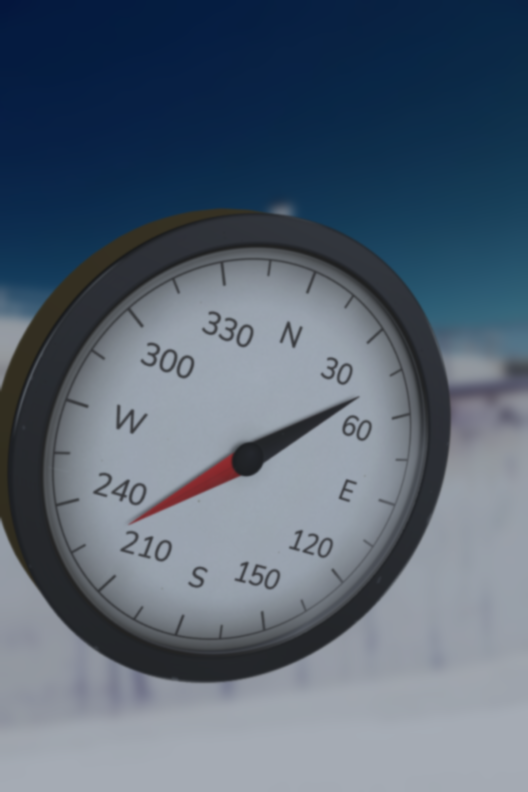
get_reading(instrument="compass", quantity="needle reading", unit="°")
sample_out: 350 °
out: 225 °
